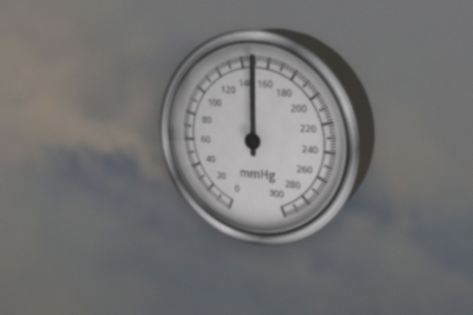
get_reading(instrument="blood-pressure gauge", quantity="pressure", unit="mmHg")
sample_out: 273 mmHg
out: 150 mmHg
